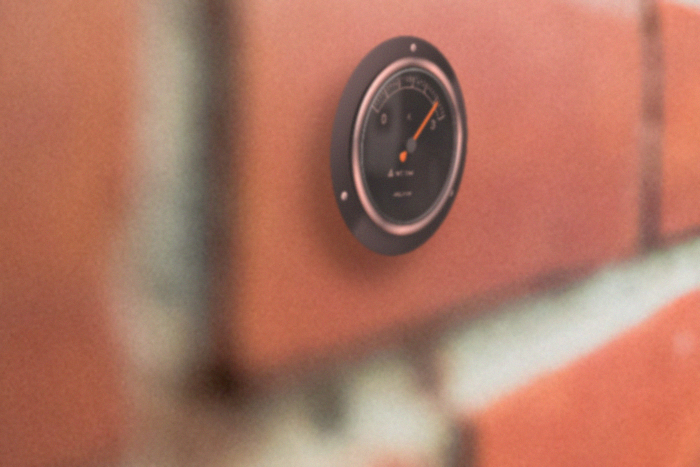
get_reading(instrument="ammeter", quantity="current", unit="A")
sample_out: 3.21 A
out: 2.5 A
